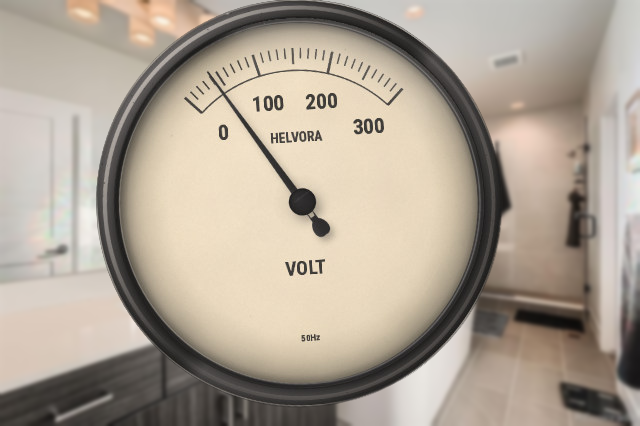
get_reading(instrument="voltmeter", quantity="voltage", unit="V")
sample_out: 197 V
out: 40 V
